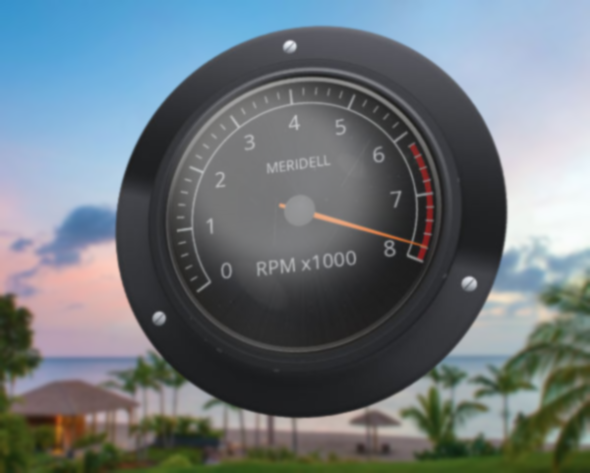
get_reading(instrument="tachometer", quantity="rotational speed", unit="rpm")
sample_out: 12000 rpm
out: 7800 rpm
